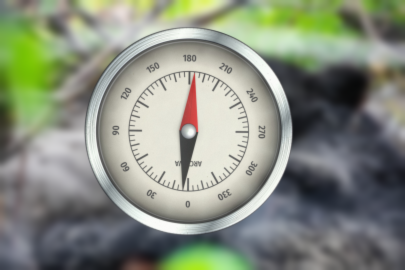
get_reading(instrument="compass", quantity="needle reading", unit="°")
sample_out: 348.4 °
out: 185 °
